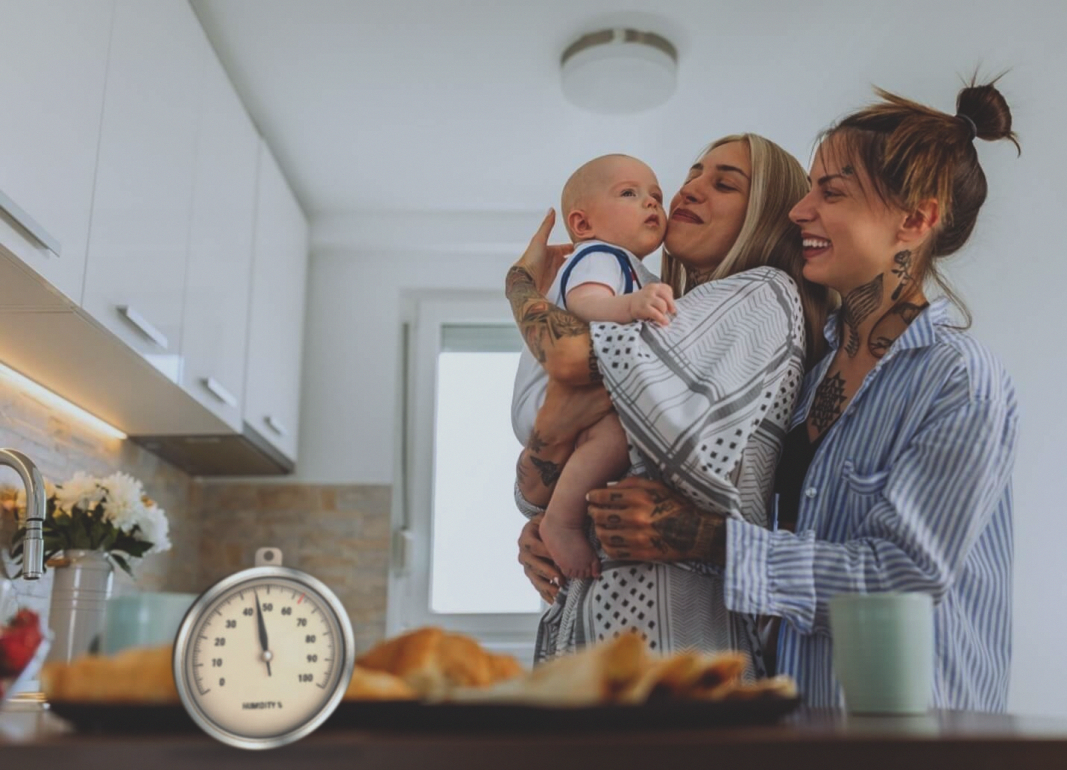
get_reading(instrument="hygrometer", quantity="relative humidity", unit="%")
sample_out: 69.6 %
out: 45 %
